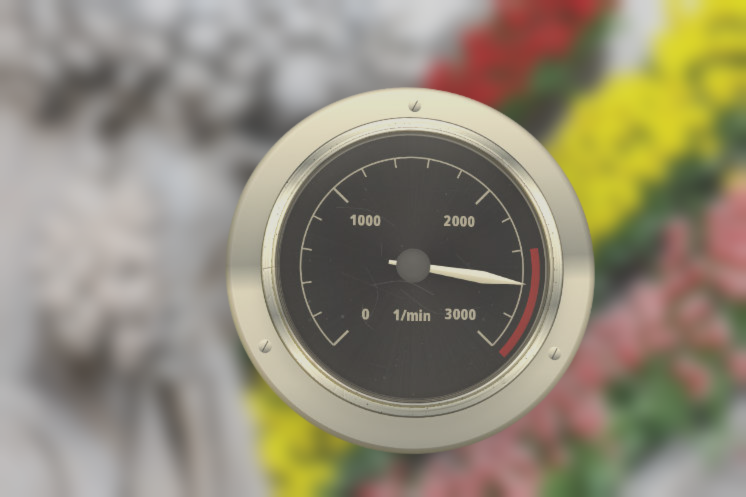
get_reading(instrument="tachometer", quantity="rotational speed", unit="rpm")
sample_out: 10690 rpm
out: 2600 rpm
